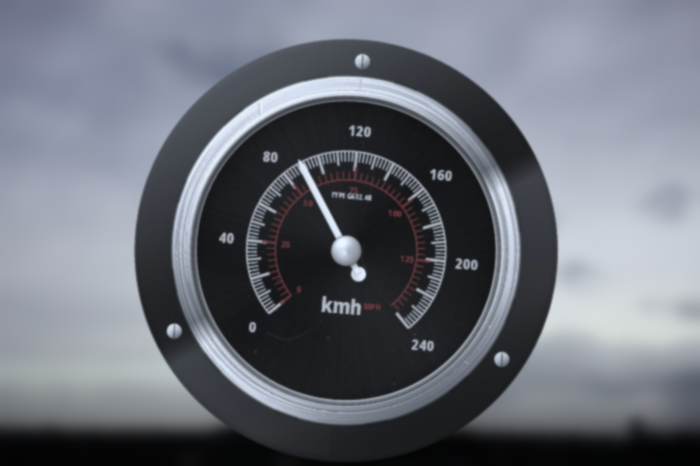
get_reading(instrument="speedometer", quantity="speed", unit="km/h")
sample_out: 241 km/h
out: 90 km/h
